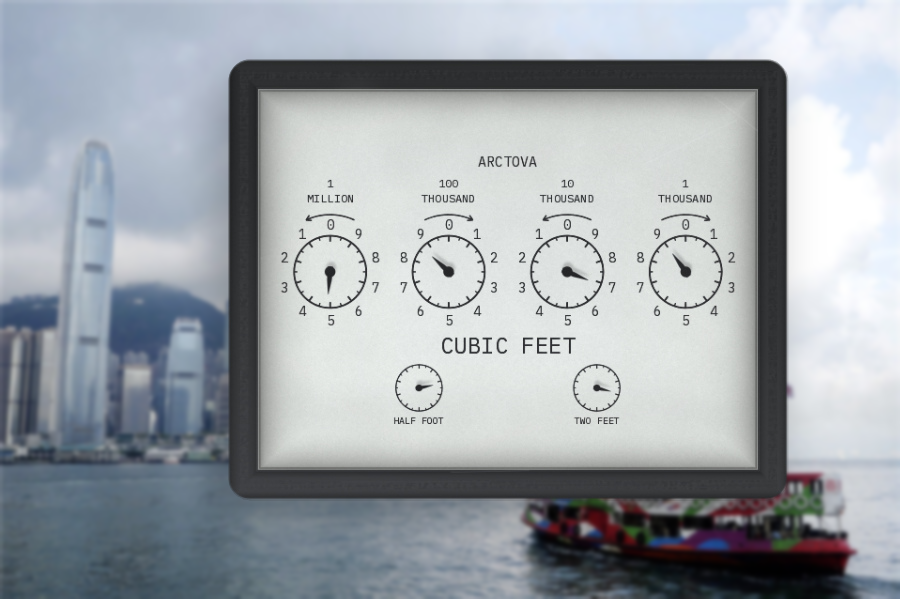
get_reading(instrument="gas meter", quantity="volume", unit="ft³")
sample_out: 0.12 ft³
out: 486900 ft³
